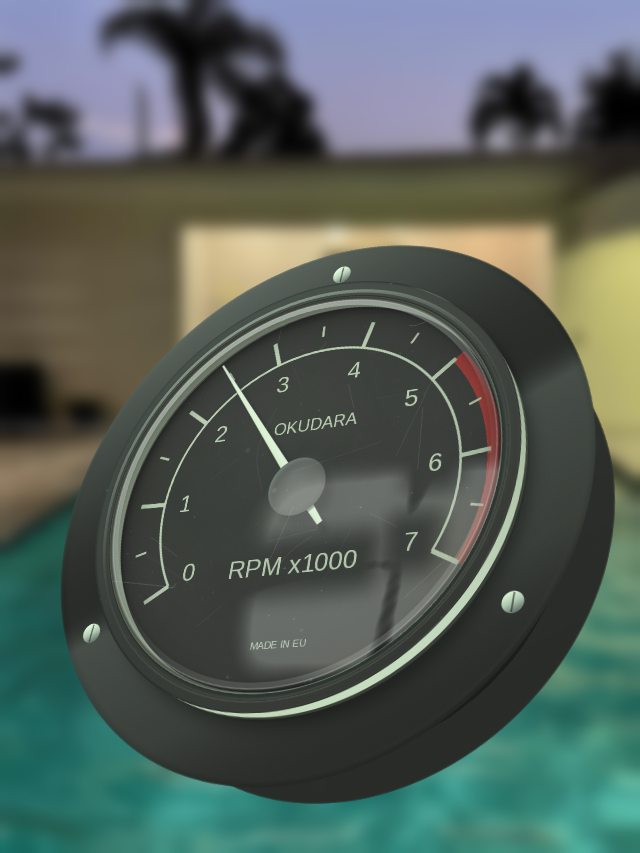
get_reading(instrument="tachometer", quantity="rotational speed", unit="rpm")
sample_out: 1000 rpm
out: 2500 rpm
